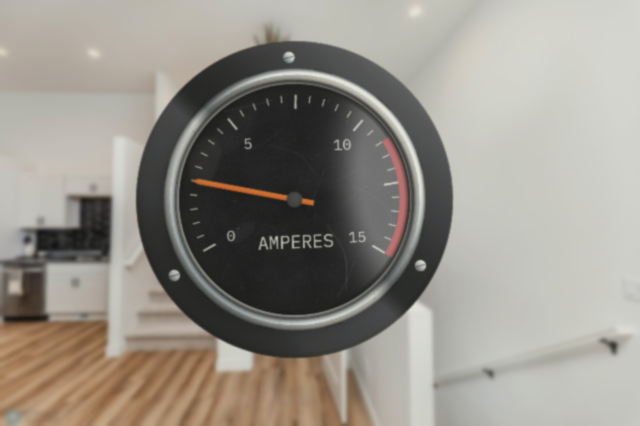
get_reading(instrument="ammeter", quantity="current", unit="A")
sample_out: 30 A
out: 2.5 A
